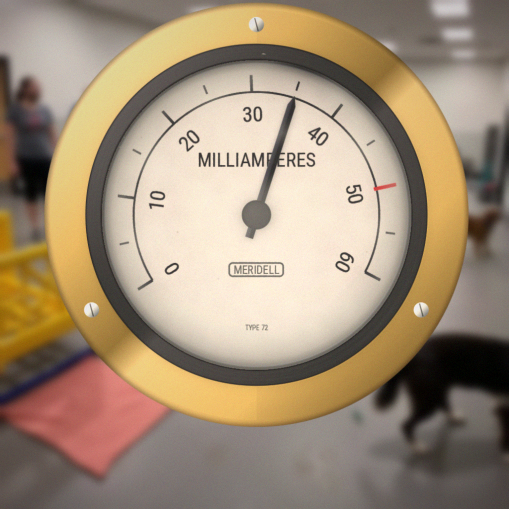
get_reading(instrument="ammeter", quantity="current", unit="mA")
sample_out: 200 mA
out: 35 mA
